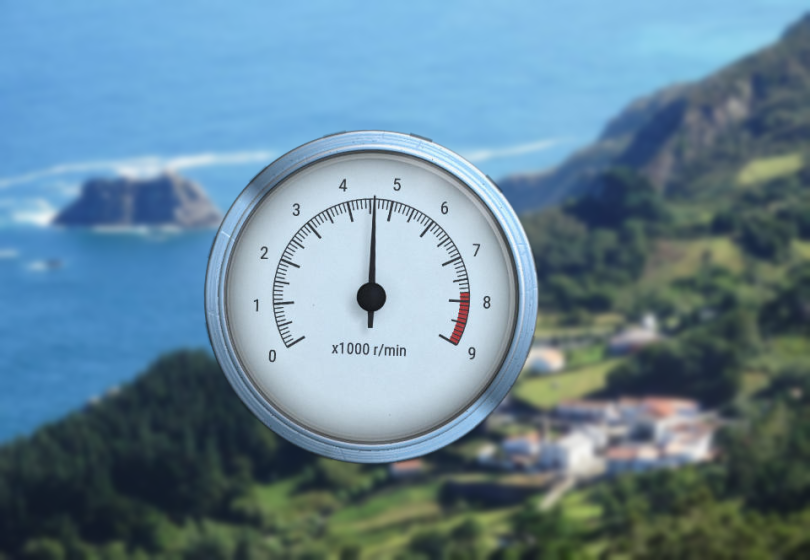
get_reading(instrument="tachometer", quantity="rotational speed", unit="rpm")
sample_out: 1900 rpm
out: 4600 rpm
